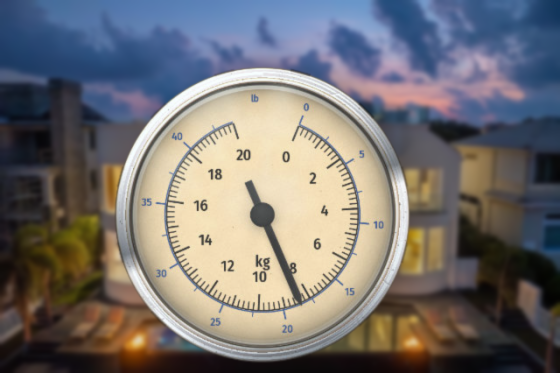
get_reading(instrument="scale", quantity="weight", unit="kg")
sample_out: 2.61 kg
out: 8.4 kg
